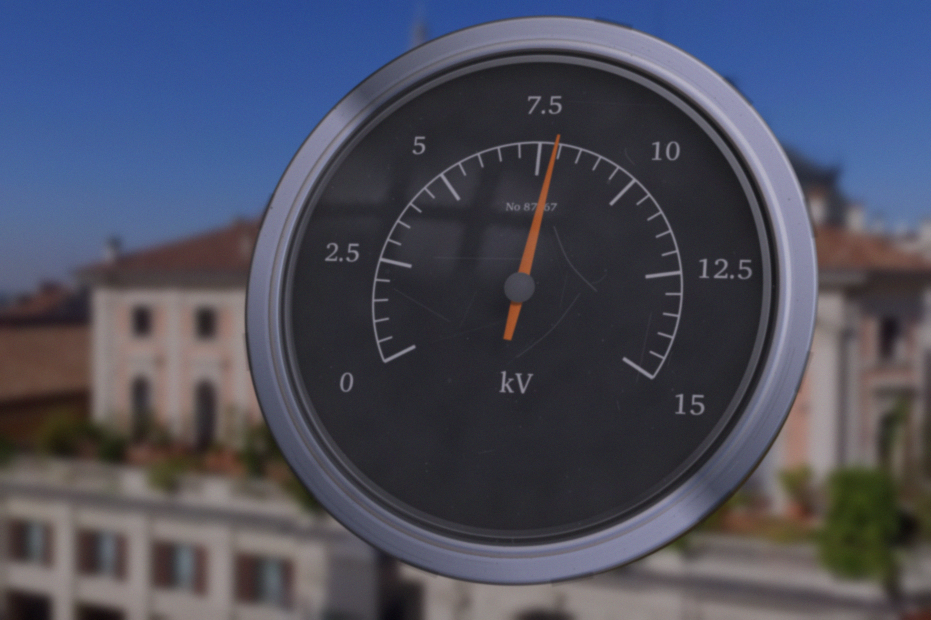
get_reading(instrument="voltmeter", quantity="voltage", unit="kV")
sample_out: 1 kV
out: 8 kV
